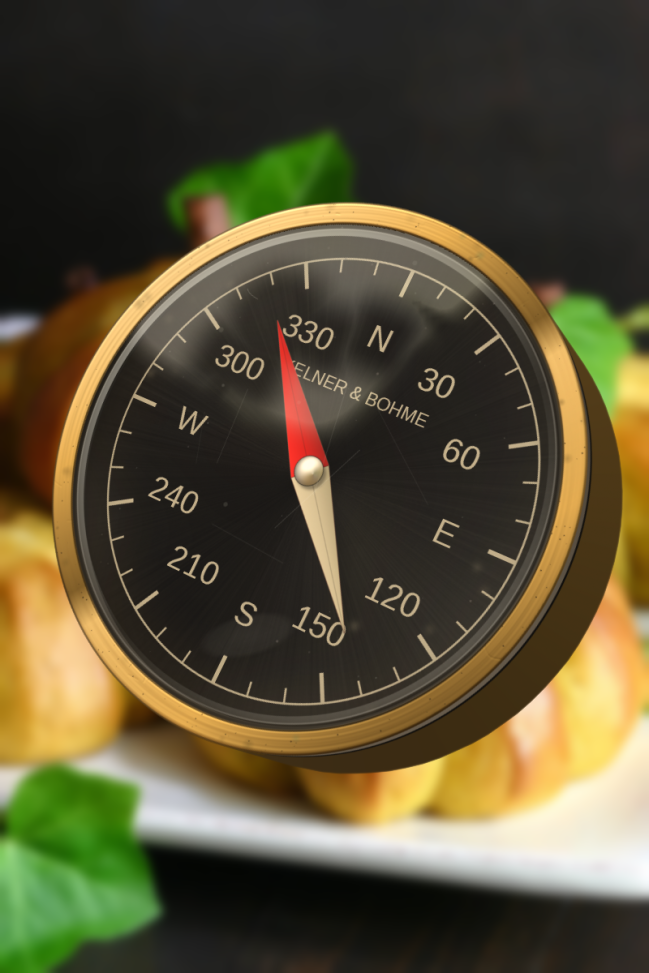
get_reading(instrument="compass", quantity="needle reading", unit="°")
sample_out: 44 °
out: 320 °
